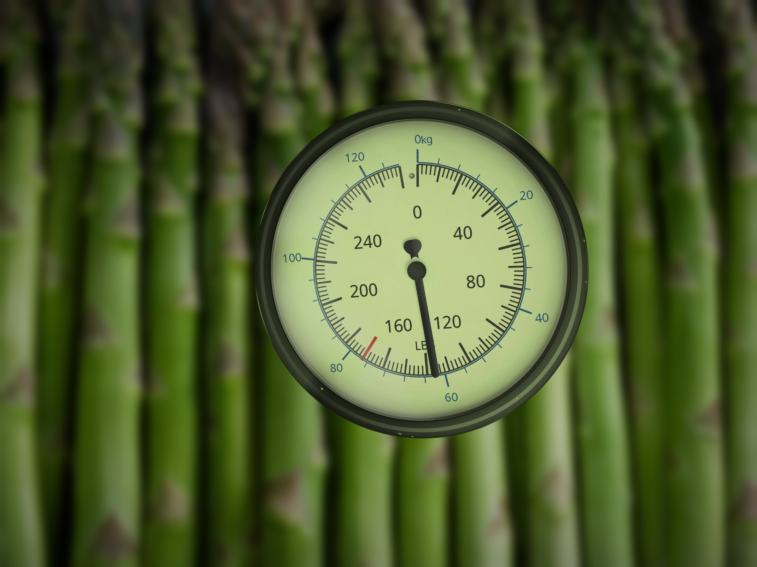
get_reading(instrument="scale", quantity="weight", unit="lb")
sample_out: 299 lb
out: 136 lb
